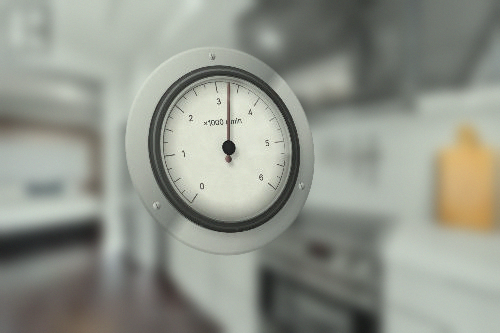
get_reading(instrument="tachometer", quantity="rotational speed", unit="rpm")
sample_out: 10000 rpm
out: 3250 rpm
